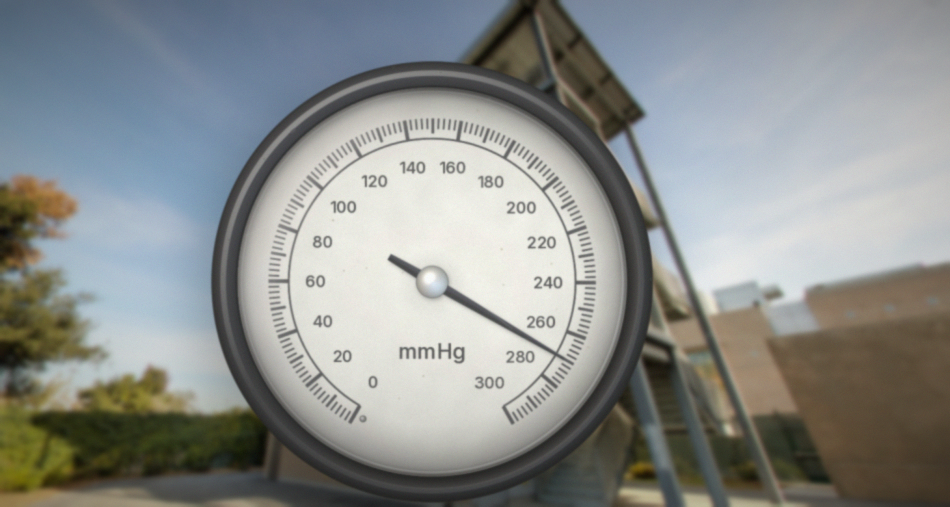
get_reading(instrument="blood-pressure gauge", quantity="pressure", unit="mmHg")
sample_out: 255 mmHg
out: 270 mmHg
